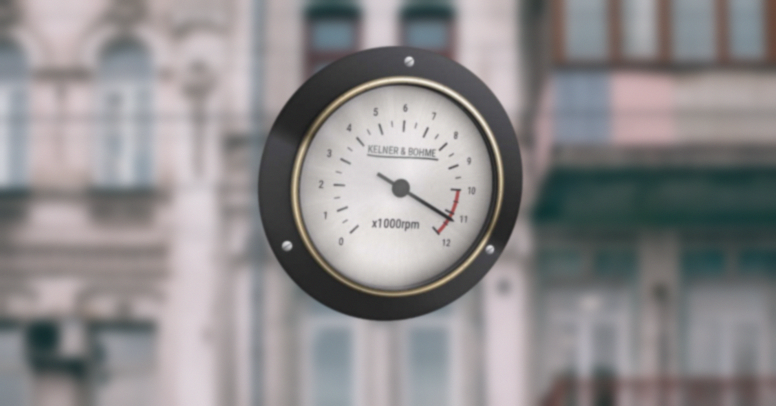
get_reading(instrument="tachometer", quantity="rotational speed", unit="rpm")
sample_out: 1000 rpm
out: 11250 rpm
